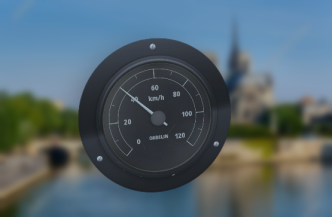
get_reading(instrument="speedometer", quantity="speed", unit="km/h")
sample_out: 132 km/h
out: 40 km/h
